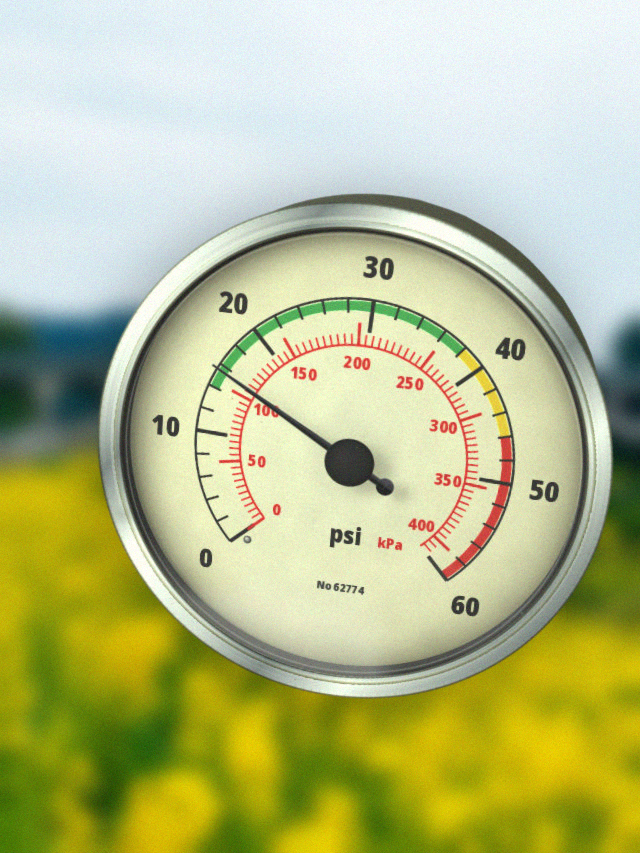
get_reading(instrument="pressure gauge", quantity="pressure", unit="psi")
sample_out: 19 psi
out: 16 psi
